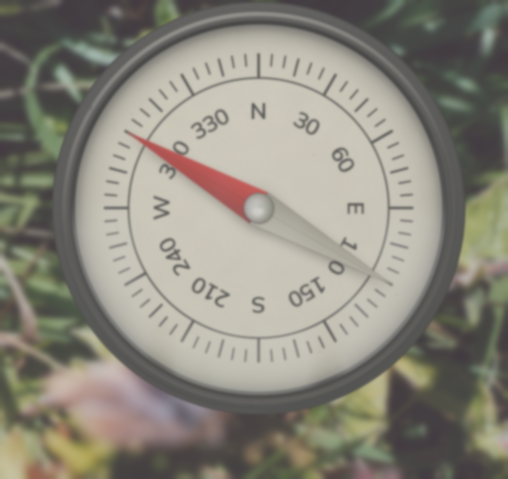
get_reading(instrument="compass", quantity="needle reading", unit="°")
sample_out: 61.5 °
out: 300 °
